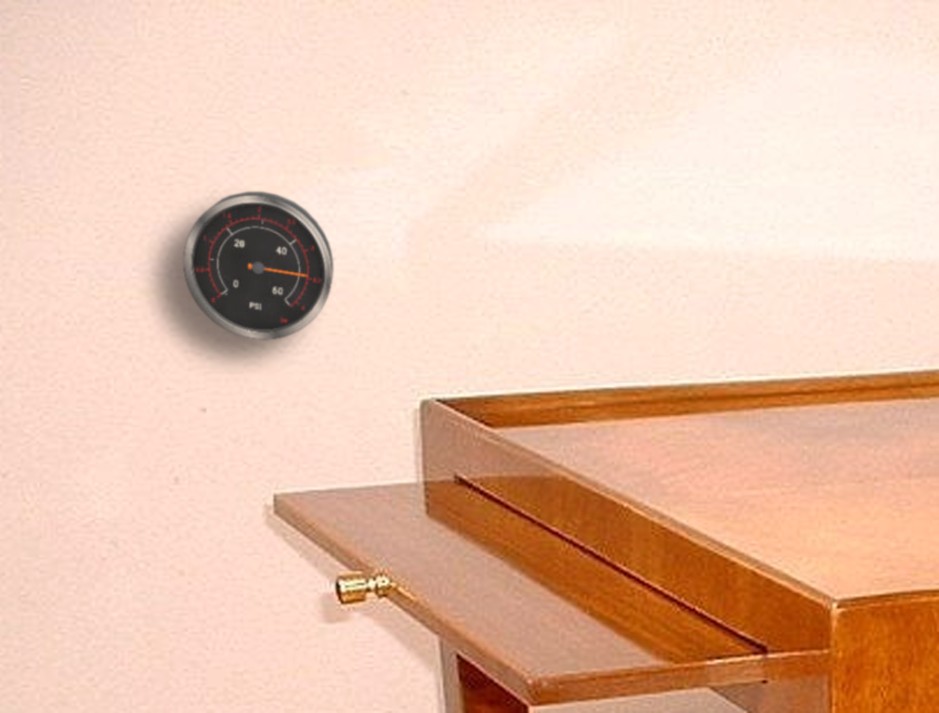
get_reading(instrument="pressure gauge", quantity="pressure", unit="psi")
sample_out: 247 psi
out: 50 psi
